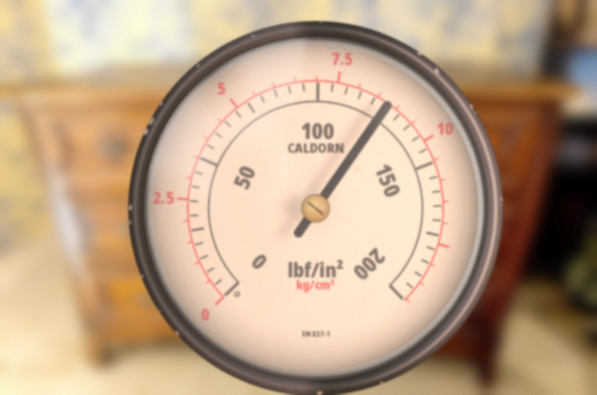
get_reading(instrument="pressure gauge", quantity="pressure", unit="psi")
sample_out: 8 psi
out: 125 psi
